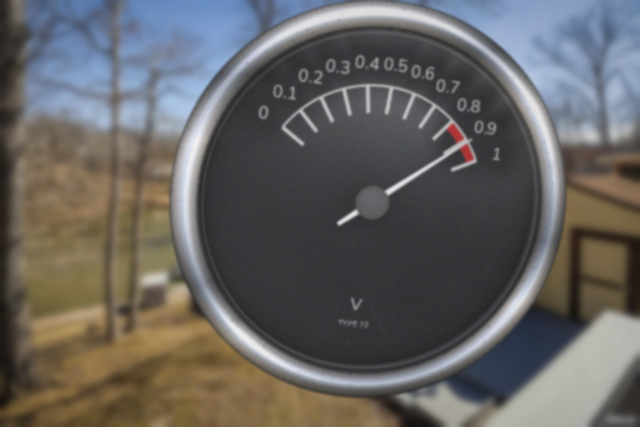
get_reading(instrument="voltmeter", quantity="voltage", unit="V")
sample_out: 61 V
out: 0.9 V
